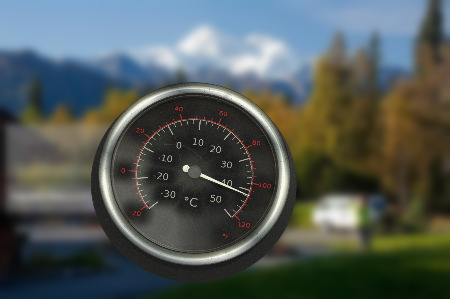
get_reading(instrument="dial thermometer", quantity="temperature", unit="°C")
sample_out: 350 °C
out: 42 °C
